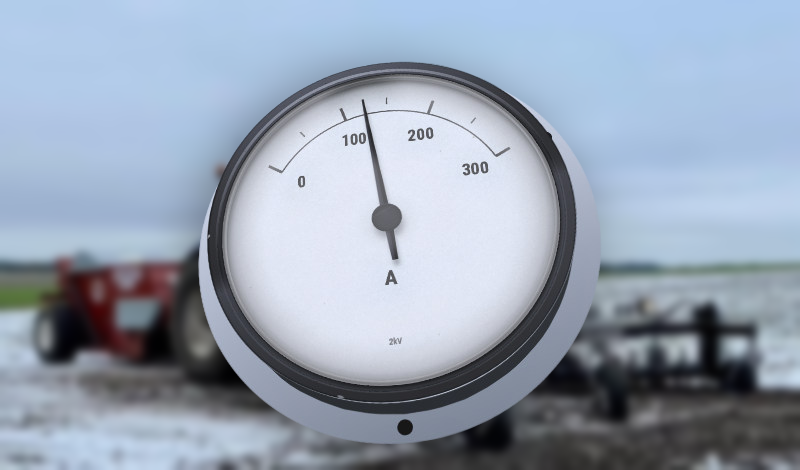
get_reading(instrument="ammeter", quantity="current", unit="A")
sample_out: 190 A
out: 125 A
